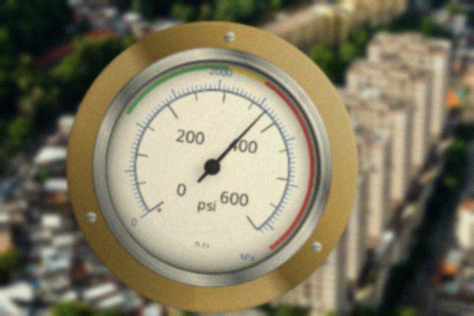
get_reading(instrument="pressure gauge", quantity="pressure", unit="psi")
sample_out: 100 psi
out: 375 psi
